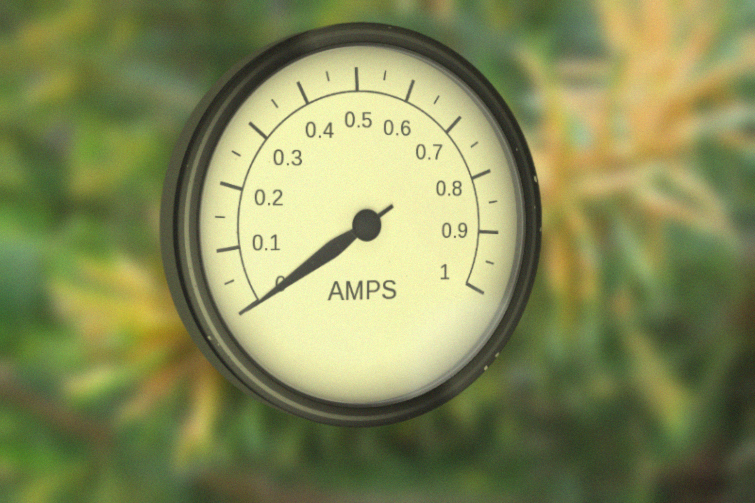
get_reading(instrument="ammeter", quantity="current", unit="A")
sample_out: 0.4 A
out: 0 A
